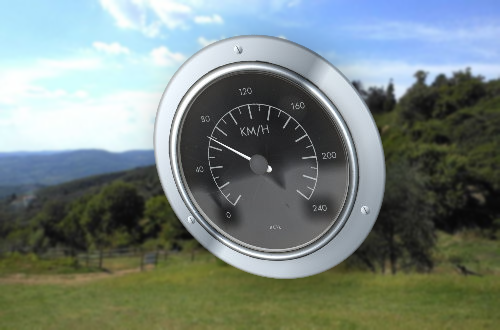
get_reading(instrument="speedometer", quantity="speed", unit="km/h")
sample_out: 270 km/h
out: 70 km/h
